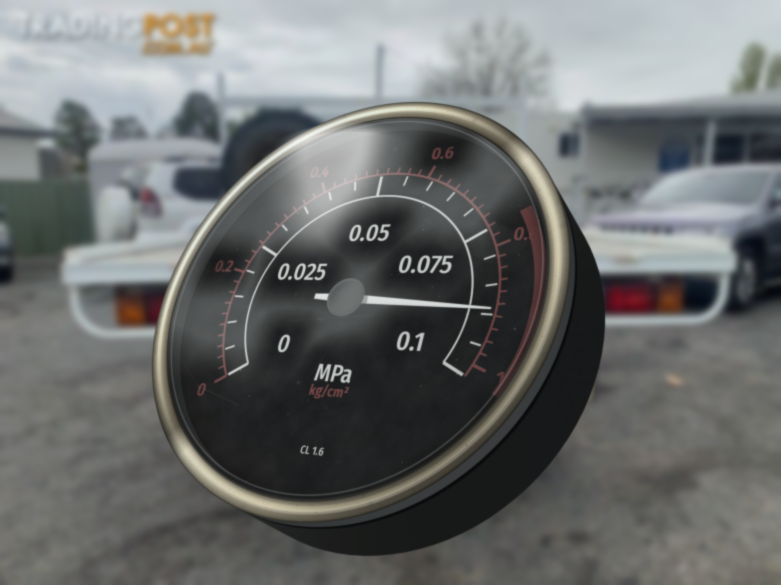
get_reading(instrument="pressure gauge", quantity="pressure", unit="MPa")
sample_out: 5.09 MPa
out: 0.09 MPa
